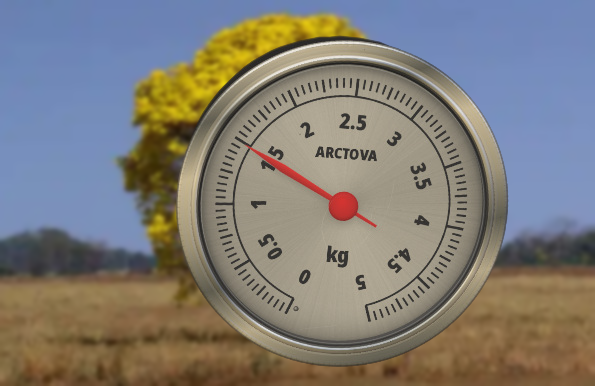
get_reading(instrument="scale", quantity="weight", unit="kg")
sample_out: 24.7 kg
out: 1.5 kg
